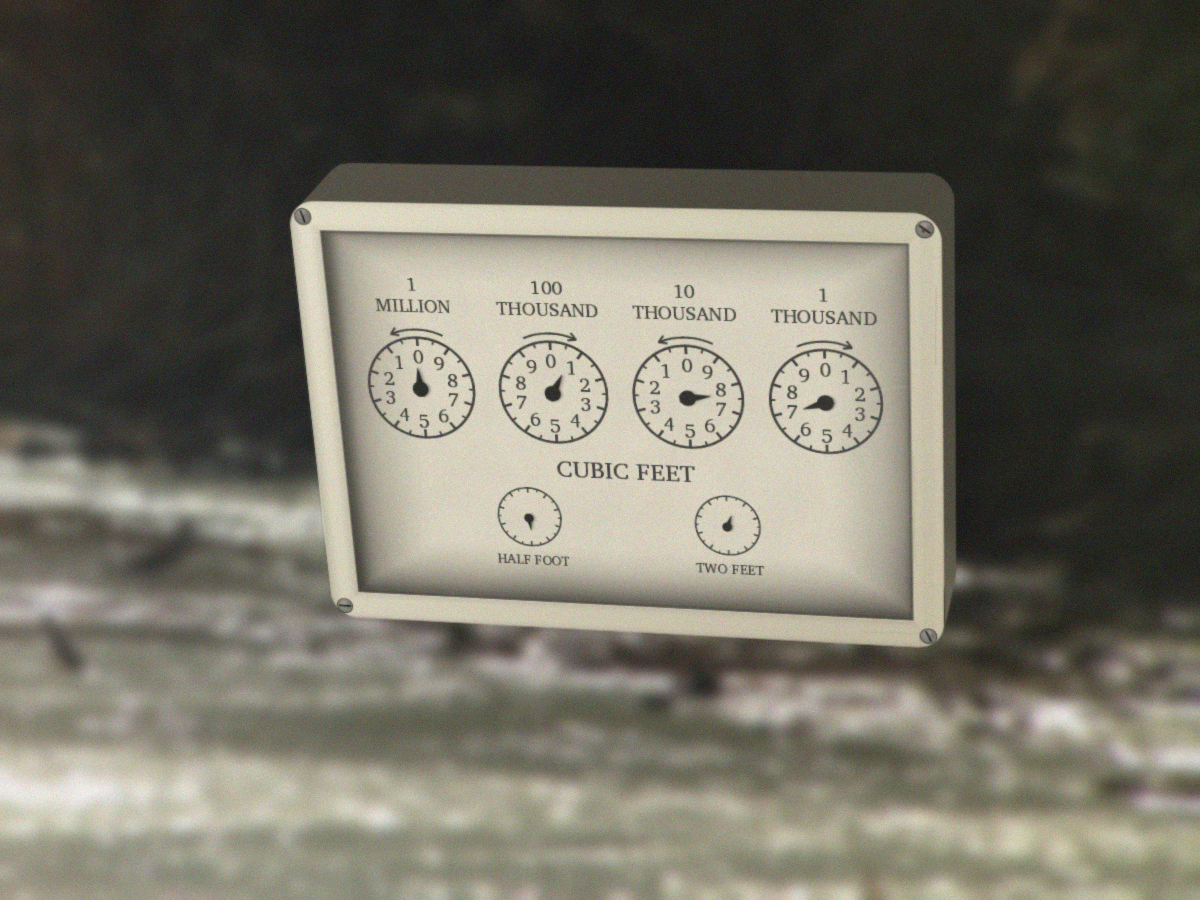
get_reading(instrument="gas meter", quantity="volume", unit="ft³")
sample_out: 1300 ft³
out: 7700 ft³
